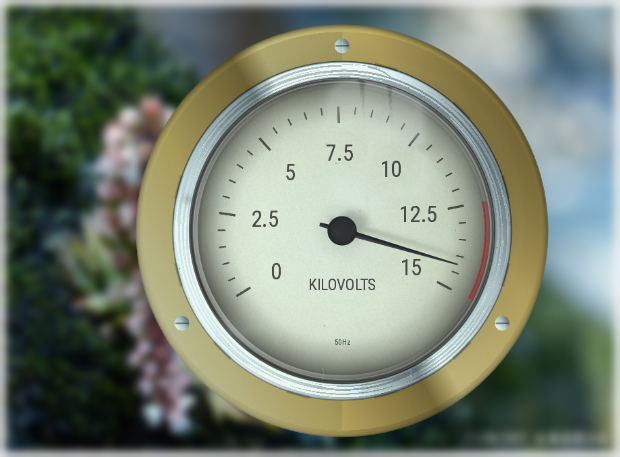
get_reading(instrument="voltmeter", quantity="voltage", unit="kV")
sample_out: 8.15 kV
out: 14.25 kV
